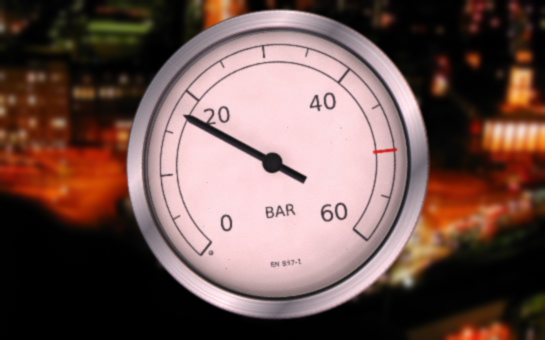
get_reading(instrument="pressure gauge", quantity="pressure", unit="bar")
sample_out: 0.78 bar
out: 17.5 bar
